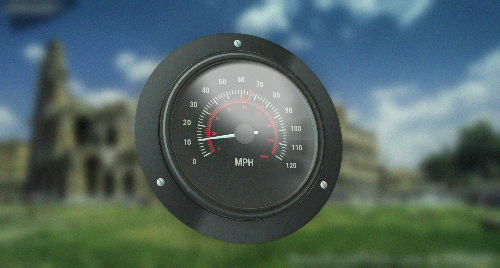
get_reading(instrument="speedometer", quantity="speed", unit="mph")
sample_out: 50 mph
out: 10 mph
